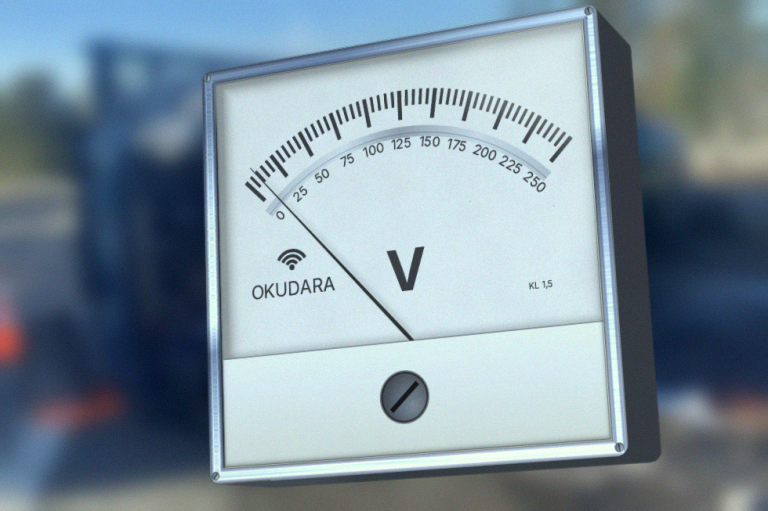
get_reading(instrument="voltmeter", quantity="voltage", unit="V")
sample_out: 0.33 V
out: 10 V
